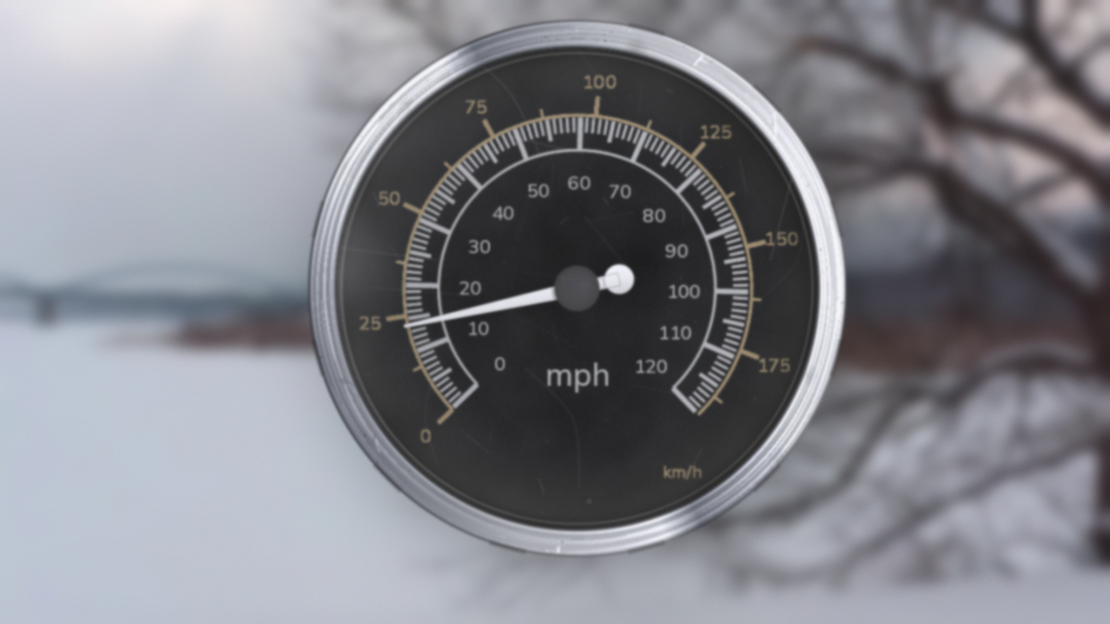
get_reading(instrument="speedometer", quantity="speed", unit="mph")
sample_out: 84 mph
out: 14 mph
